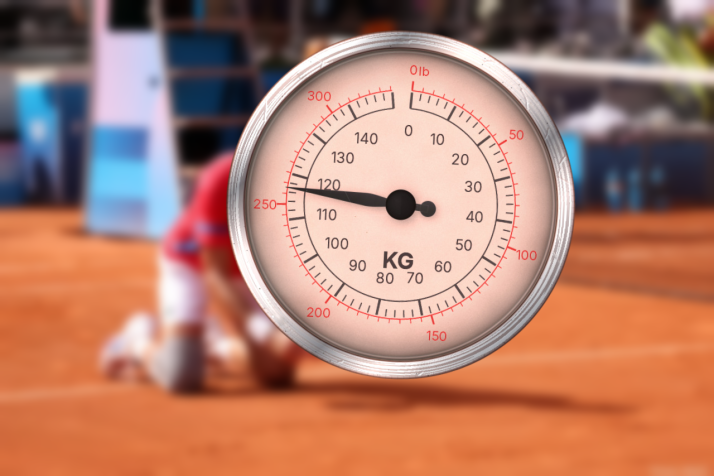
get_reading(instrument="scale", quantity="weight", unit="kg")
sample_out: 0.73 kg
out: 117 kg
